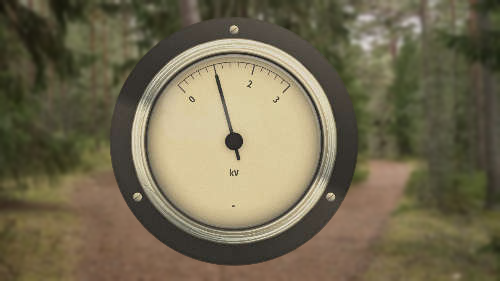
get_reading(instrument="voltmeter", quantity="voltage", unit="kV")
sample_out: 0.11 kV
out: 1 kV
